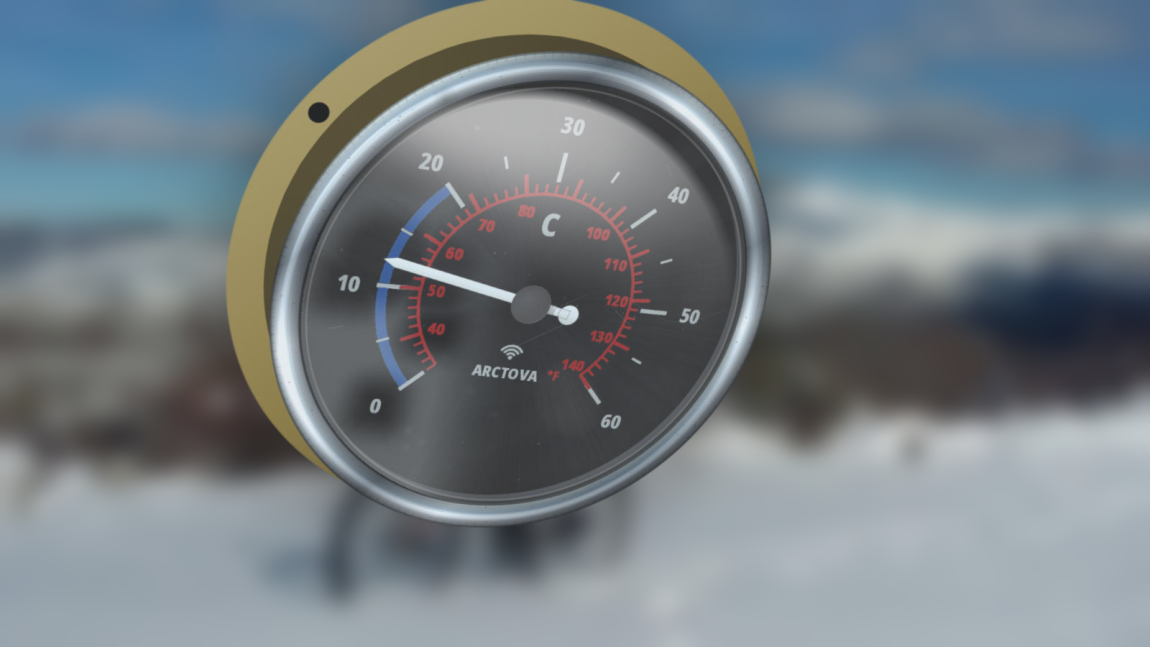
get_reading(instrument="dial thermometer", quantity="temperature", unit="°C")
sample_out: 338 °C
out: 12.5 °C
